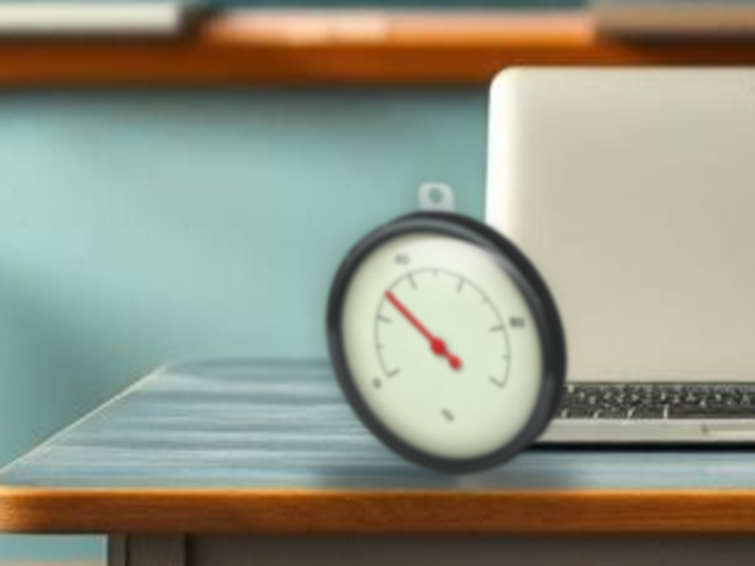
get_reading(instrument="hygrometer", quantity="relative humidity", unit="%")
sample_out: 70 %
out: 30 %
